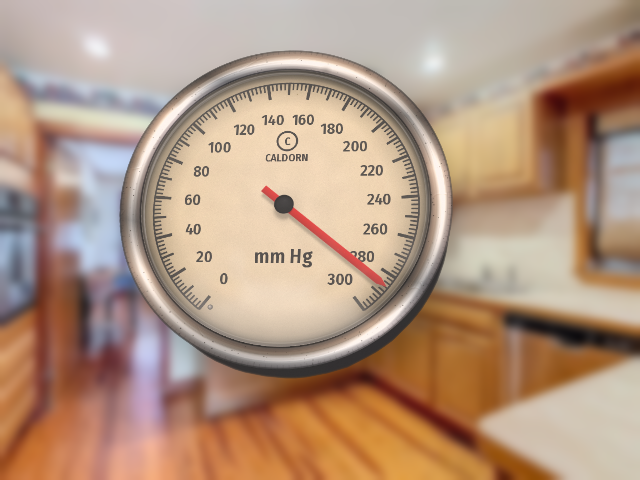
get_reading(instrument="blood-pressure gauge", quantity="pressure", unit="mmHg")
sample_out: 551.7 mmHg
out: 286 mmHg
